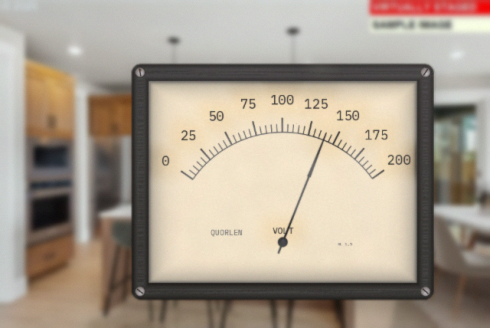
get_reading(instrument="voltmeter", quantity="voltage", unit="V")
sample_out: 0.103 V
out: 140 V
